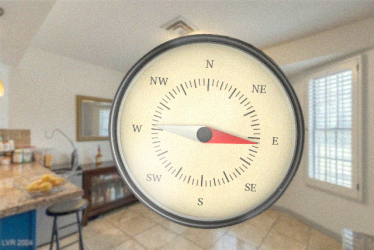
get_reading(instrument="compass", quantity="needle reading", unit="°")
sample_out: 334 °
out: 95 °
